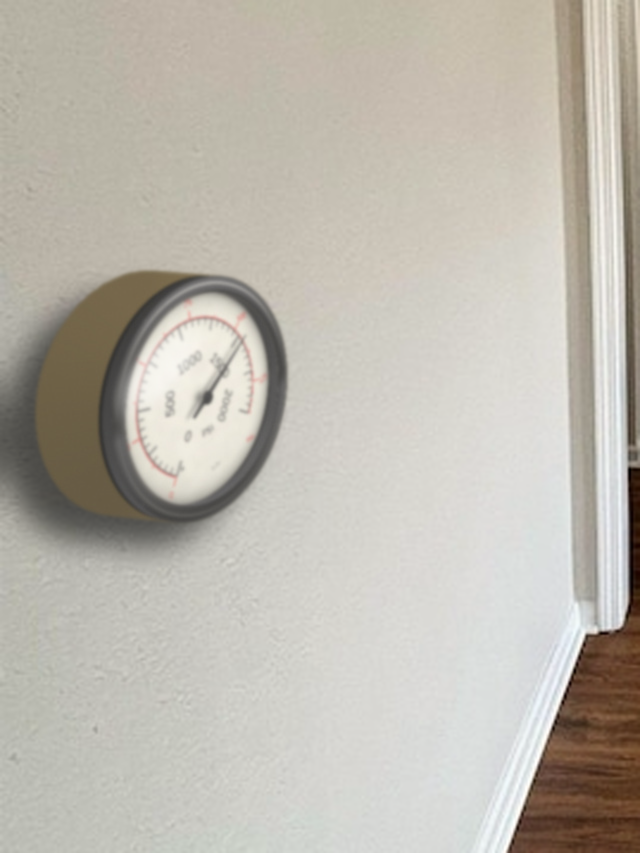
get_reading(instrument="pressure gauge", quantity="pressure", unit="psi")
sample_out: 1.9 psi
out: 1500 psi
